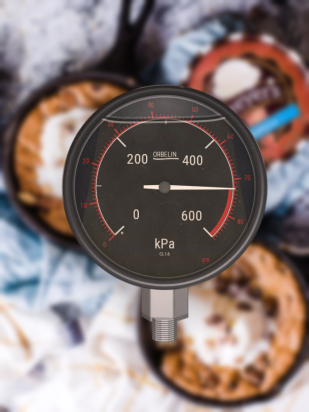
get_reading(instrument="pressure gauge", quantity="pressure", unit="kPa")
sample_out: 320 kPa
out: 500 kPa
